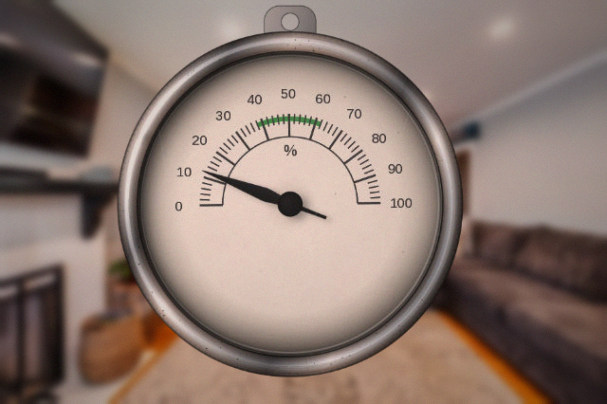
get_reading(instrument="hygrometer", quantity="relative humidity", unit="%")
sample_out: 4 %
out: 12 %
